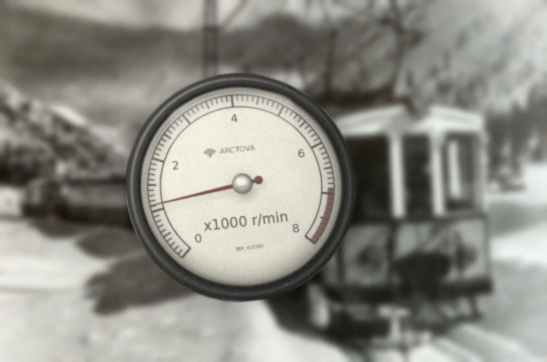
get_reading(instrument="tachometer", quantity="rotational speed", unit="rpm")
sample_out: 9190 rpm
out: 1100 rpm
